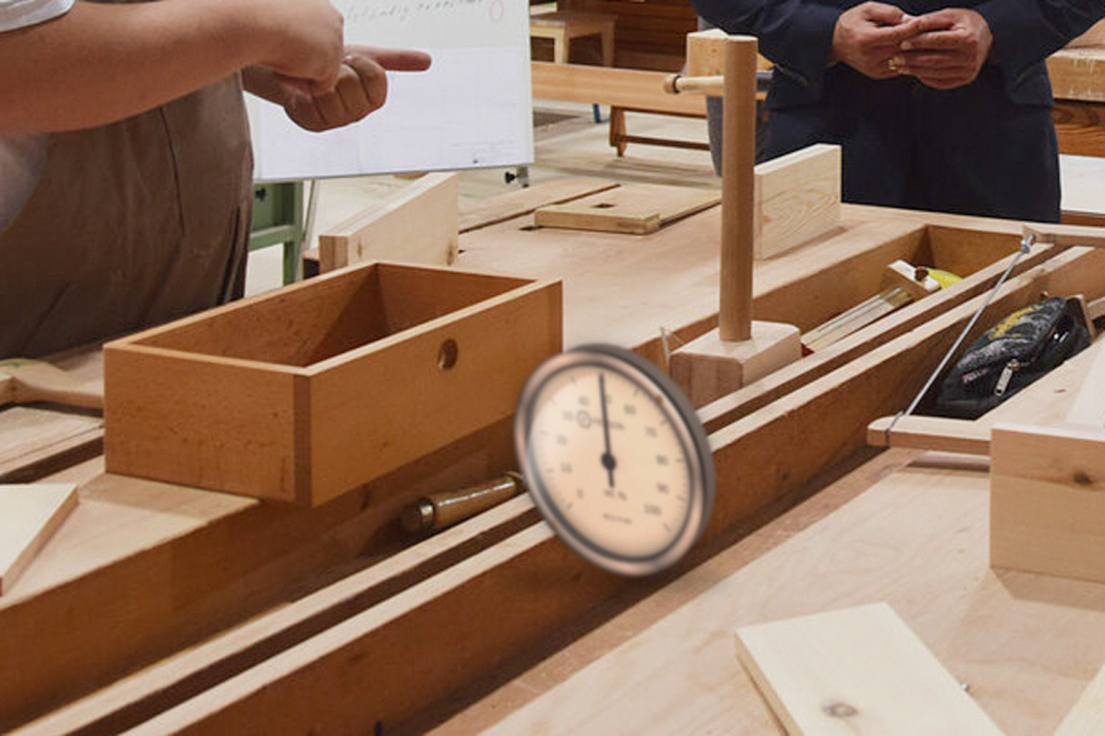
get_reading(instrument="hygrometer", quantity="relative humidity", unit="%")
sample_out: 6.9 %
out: 50 %
